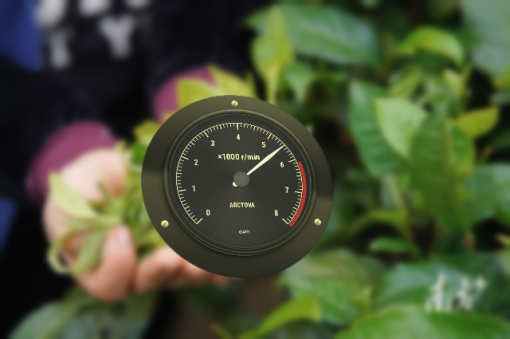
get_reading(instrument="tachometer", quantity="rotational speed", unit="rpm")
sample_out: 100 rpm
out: 5500 rpm
